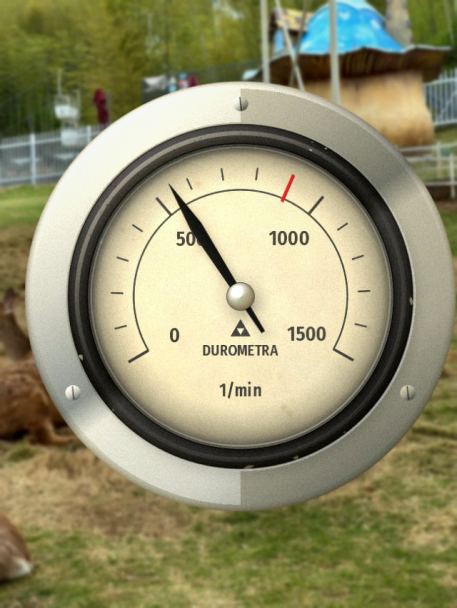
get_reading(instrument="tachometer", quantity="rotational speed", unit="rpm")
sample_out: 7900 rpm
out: 550 rpm
